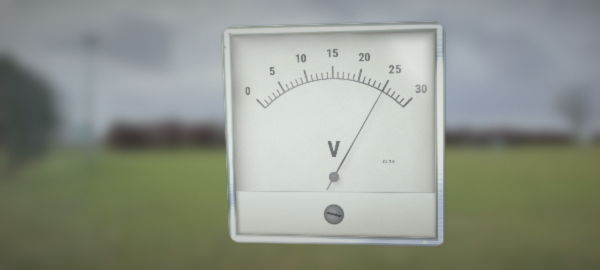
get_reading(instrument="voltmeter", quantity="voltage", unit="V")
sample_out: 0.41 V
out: 25 V
